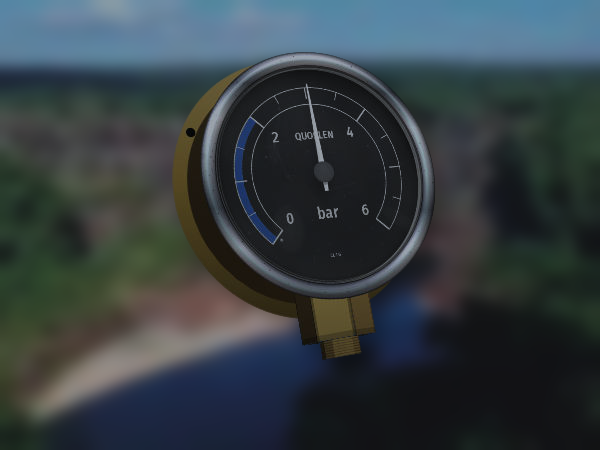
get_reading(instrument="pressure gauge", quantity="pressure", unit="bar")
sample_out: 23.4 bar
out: 3 bar
